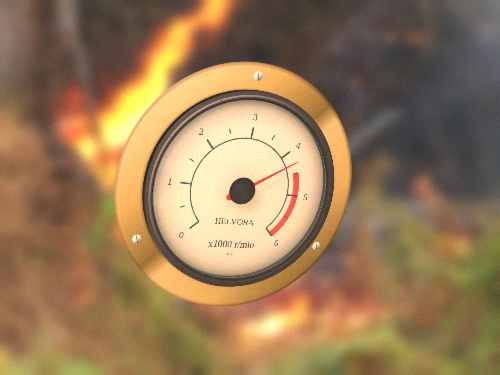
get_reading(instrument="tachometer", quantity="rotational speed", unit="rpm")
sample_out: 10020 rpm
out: 4250 rpm
